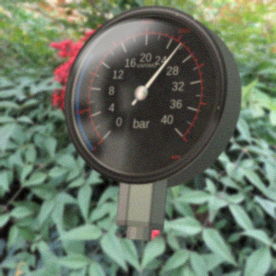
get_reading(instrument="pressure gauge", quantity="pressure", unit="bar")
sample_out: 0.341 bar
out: 26 bar
